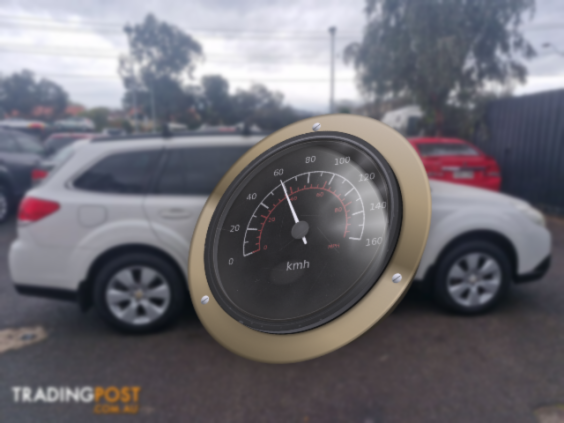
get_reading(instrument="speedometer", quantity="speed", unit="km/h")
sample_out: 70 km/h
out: 60 km/h
